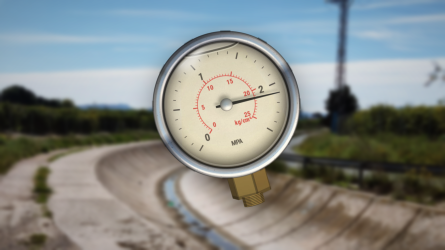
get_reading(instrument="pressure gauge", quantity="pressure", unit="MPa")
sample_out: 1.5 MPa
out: 2.1 MPa
